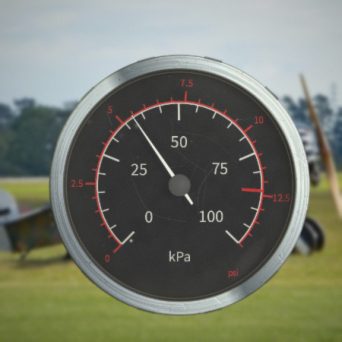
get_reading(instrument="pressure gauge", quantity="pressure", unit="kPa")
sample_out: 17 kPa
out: 37.5 kPa
